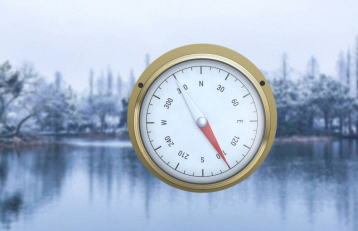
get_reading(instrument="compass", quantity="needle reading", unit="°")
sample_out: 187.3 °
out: 150 °
